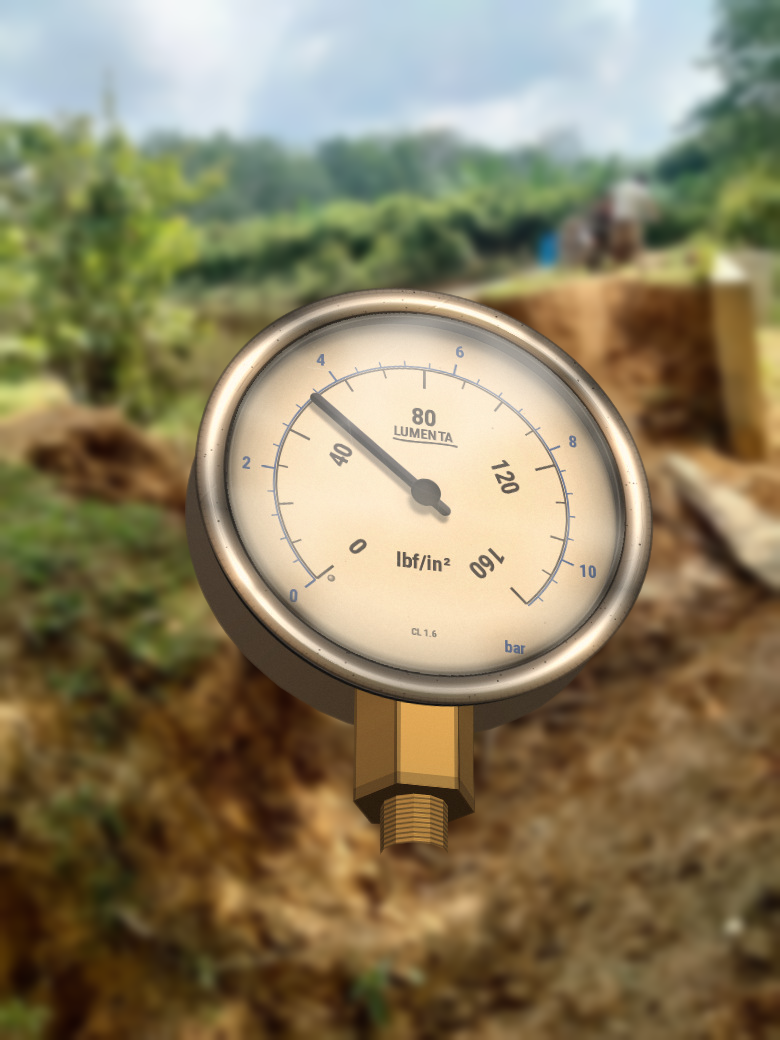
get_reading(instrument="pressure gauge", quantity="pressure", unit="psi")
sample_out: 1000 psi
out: 50 psi
